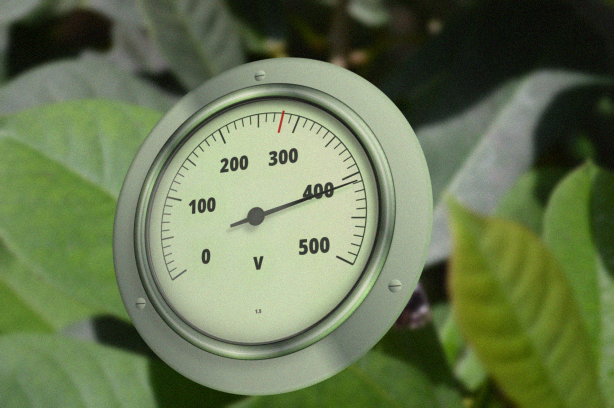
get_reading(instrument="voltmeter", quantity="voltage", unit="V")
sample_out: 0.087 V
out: 410 V
